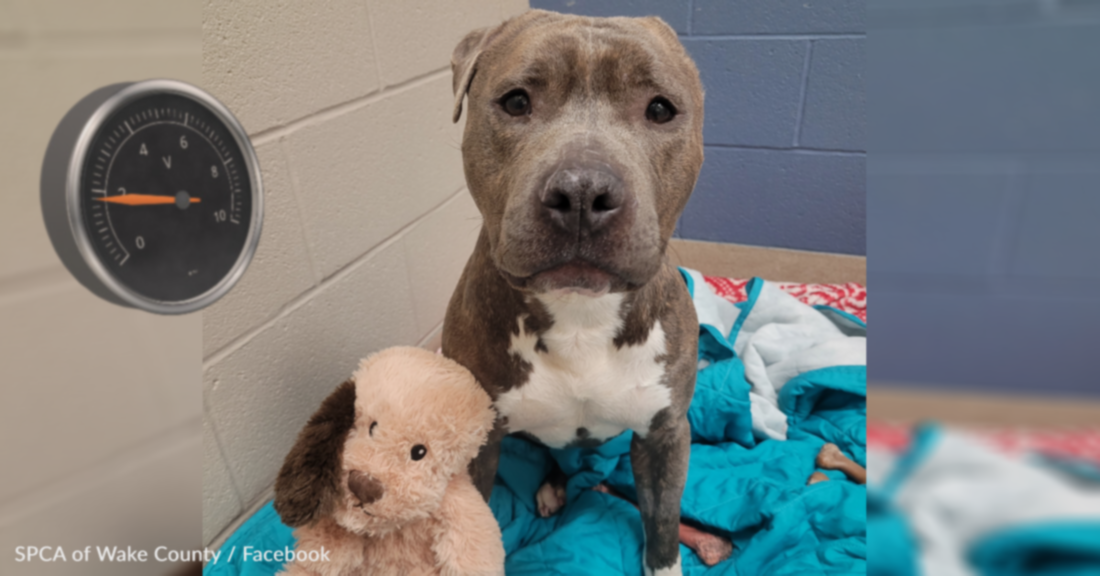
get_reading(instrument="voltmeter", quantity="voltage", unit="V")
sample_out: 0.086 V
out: 1.8 V
